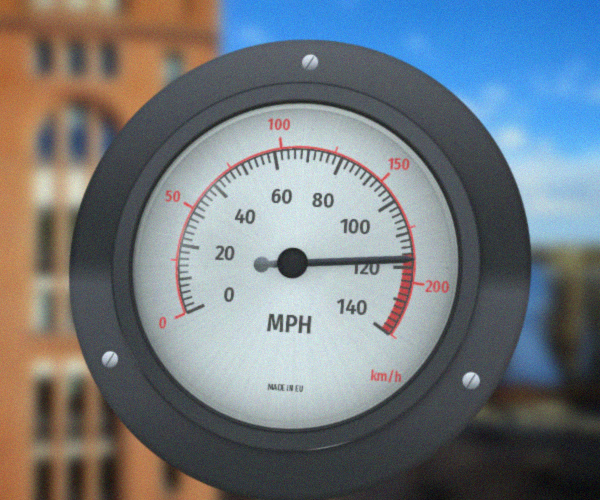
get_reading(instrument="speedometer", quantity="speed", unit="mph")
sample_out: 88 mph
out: 118 mph
